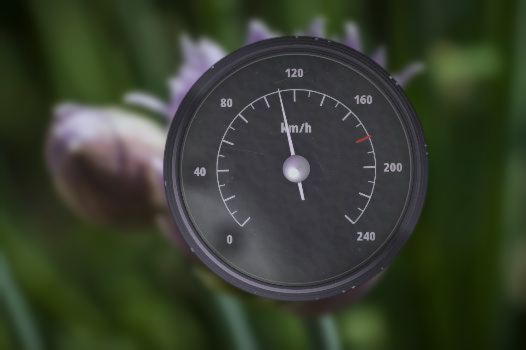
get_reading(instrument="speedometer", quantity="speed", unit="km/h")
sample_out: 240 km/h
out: 110 km/h
